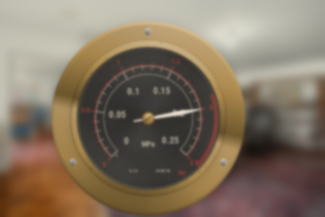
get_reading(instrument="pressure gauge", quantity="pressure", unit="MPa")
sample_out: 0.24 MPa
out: 0.2 MPa
